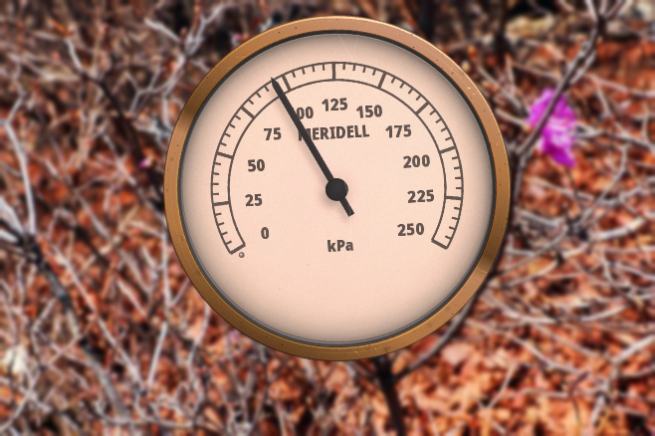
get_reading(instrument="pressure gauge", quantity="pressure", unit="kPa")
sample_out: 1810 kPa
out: 95 kPa
